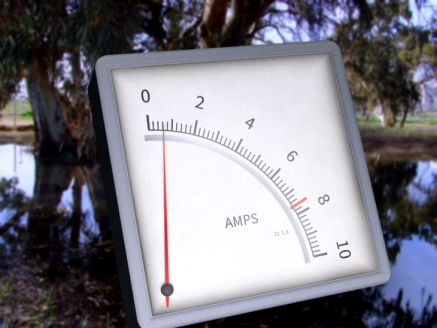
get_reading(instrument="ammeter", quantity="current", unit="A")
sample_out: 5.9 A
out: 0.6 A
